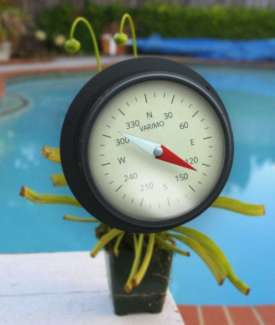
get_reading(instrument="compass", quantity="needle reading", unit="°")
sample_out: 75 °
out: 130 °
